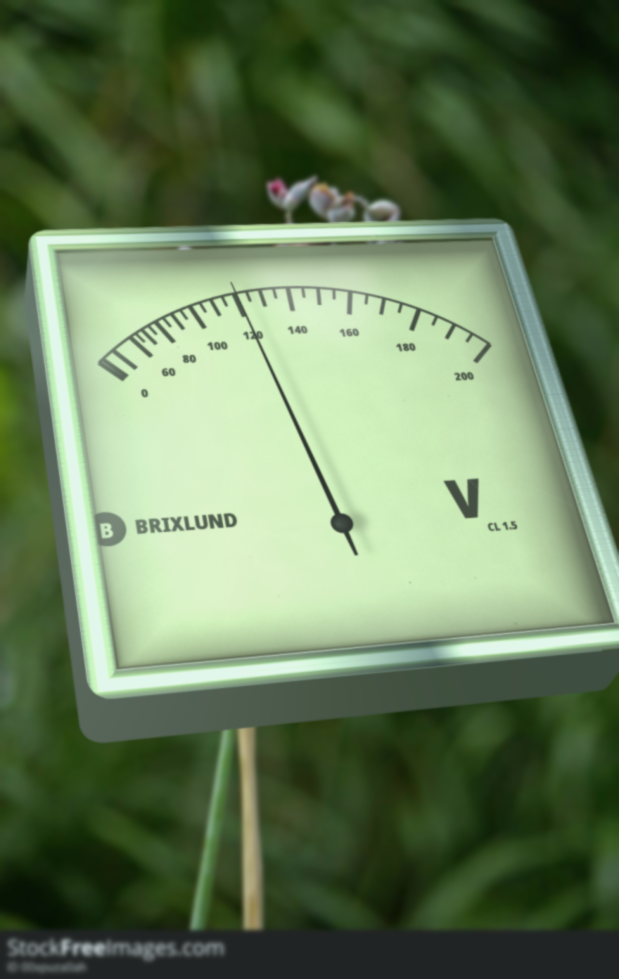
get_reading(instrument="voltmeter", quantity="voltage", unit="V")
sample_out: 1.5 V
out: 120 V
